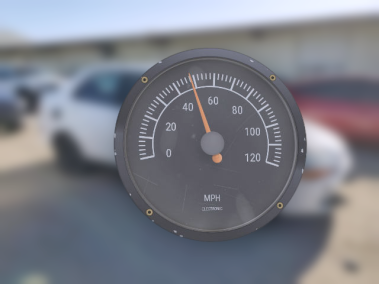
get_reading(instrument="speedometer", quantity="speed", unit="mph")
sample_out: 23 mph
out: 48 mph
